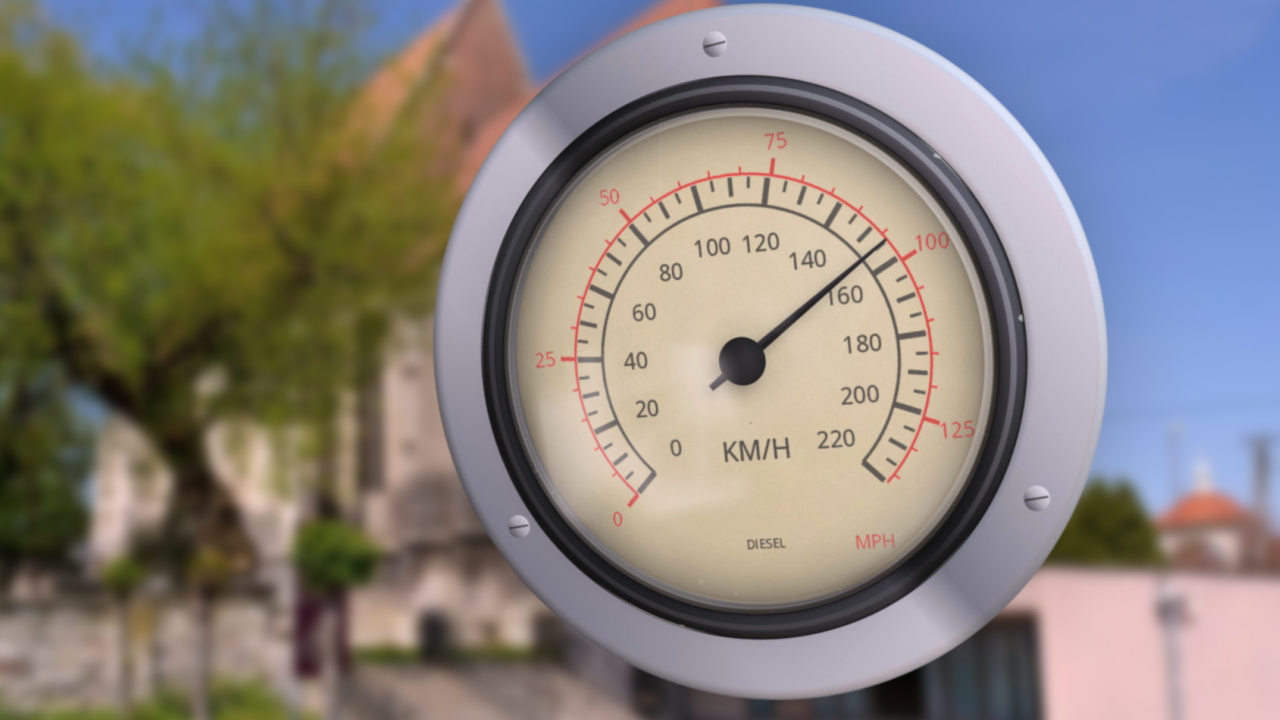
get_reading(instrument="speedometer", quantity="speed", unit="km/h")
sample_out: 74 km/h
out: 155 km/h
